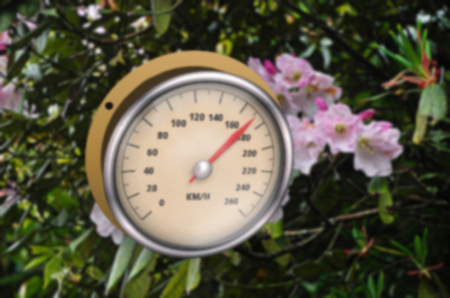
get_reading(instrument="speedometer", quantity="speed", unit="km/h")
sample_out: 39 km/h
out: 170 km/h
